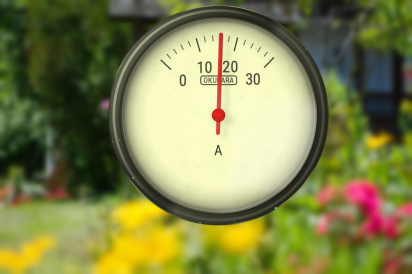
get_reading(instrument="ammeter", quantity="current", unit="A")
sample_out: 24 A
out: 16 A
